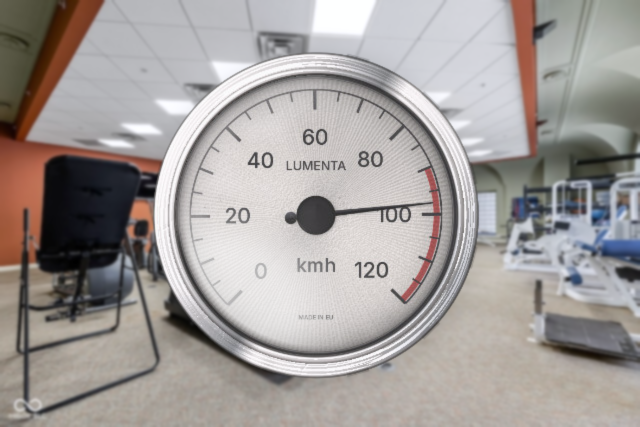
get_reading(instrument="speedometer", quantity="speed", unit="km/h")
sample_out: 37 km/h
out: 97.5 km/h
